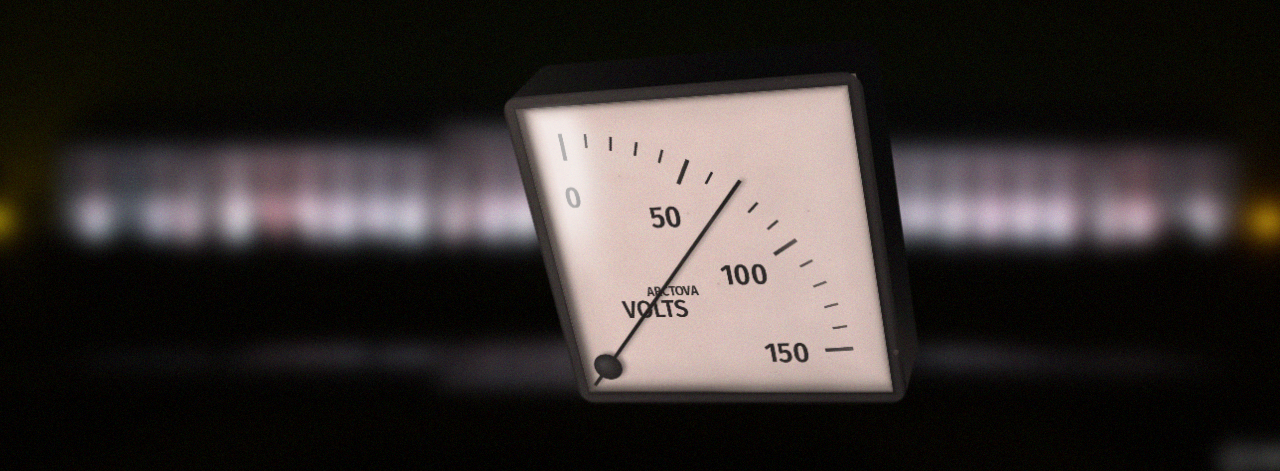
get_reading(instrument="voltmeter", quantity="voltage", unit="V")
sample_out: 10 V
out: 70 V
